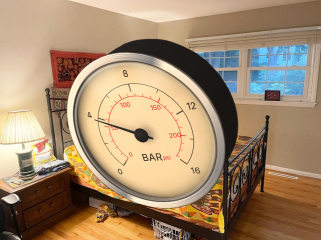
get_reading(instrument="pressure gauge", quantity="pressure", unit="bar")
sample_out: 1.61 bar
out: 4 bar
